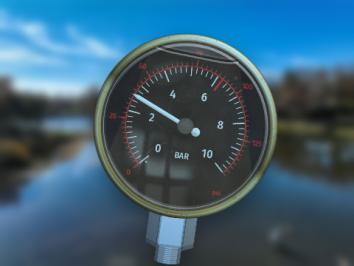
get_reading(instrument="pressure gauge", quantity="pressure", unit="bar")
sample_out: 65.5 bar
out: 2.6 bar
